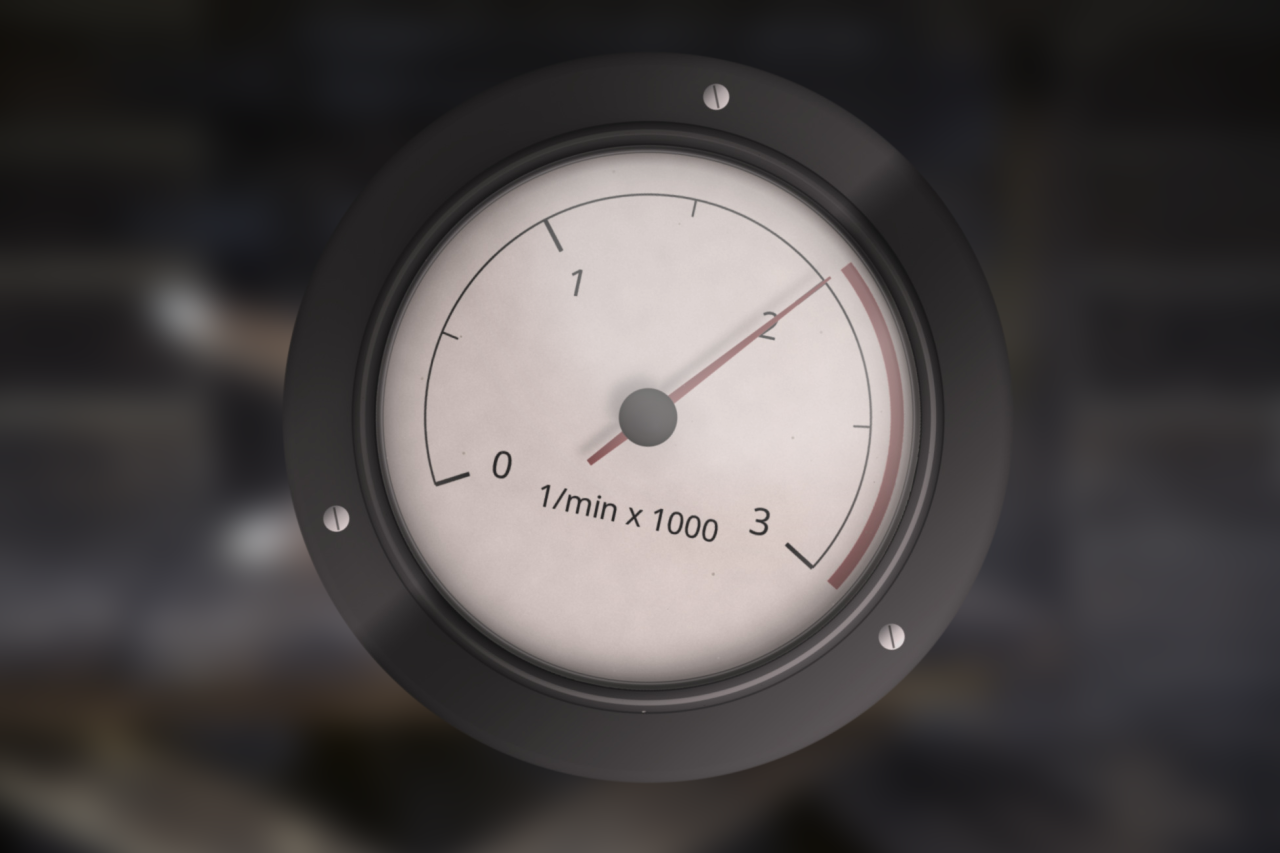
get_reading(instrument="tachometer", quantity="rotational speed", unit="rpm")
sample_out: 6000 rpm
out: 2000 rpm
